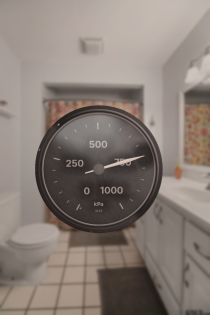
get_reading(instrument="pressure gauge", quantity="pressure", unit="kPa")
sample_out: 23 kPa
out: 750 kPa
